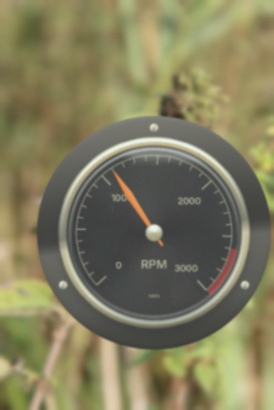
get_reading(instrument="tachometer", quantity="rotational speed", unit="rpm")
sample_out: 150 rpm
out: 1100 rpm
